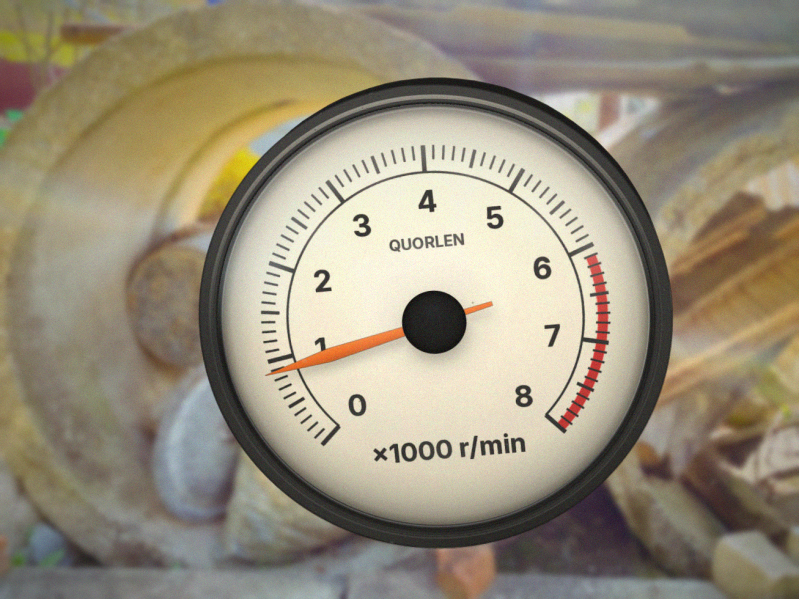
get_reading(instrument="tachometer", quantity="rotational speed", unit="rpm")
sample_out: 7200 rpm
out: 900 rpm
